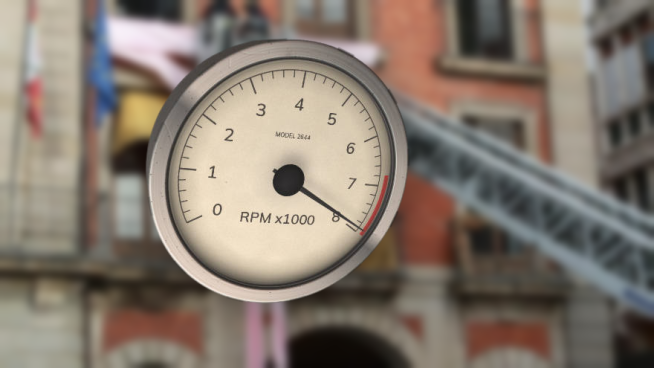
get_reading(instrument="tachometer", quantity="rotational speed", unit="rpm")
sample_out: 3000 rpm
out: 7900 rpm
